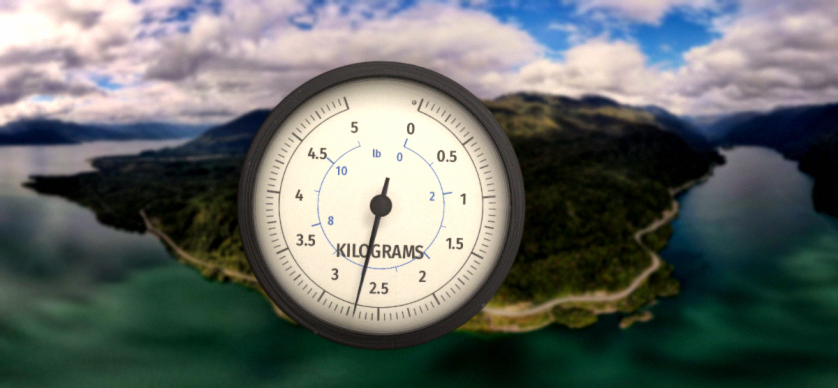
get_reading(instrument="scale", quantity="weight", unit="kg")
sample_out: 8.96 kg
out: 2.7 kg
